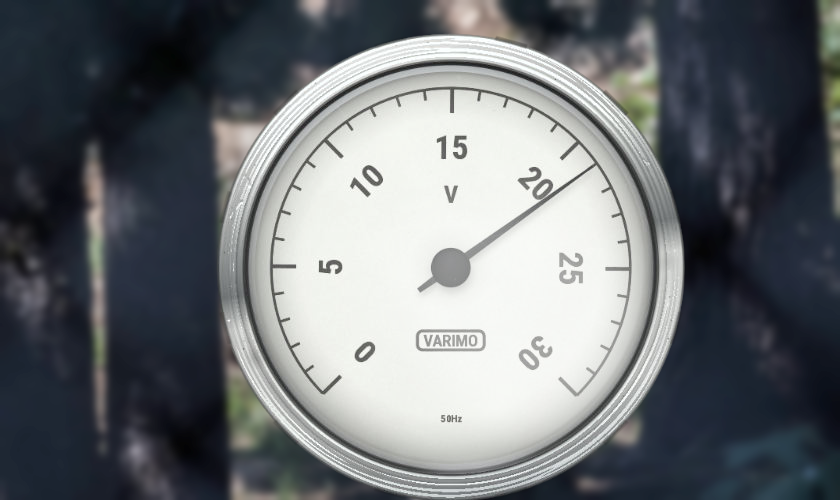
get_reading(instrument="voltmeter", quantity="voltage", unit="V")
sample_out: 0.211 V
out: 21 V
